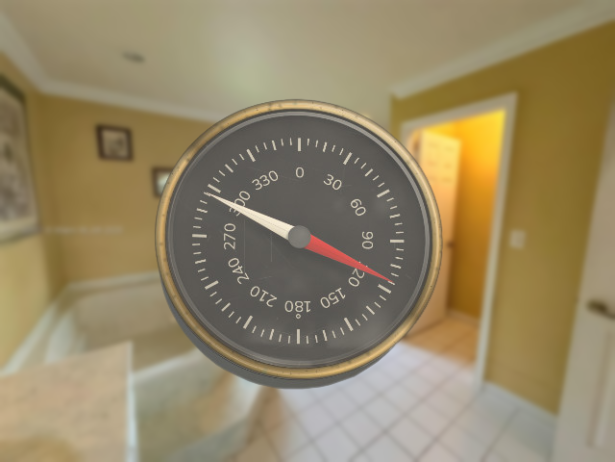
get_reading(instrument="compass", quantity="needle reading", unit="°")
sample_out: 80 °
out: 115 °
